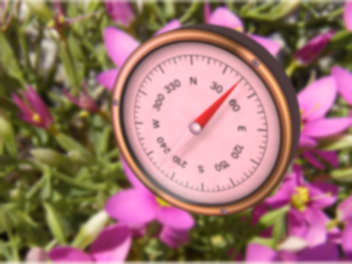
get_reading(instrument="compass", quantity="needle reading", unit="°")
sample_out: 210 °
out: 45 °
